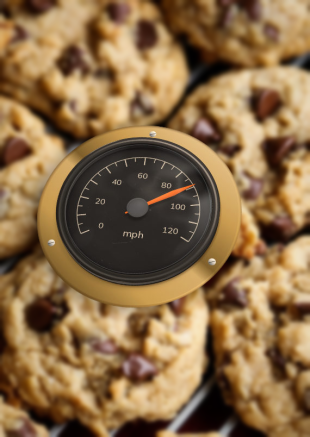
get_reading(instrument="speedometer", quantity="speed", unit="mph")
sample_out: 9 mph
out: 90 mph
